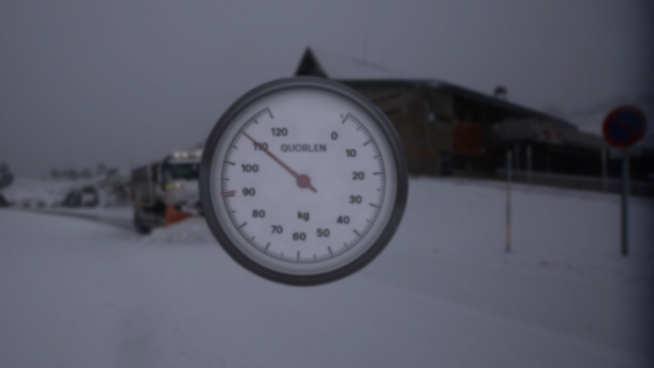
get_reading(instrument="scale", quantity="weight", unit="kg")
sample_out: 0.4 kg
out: 110 kg
